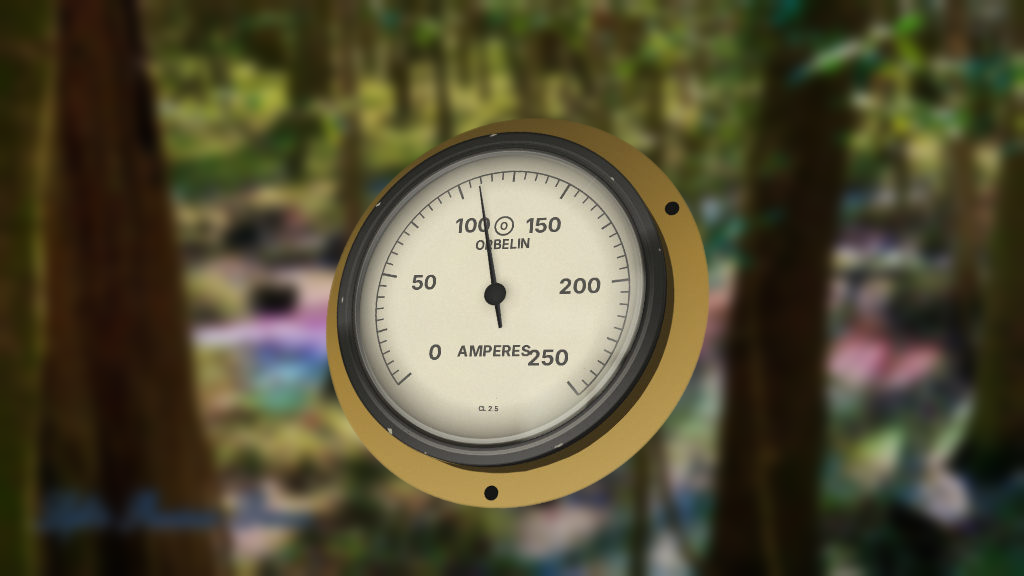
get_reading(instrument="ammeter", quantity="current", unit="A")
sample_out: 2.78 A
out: 110 A
